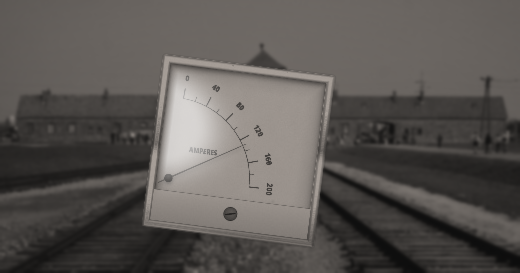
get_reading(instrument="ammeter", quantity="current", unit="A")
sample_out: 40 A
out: 130 A
